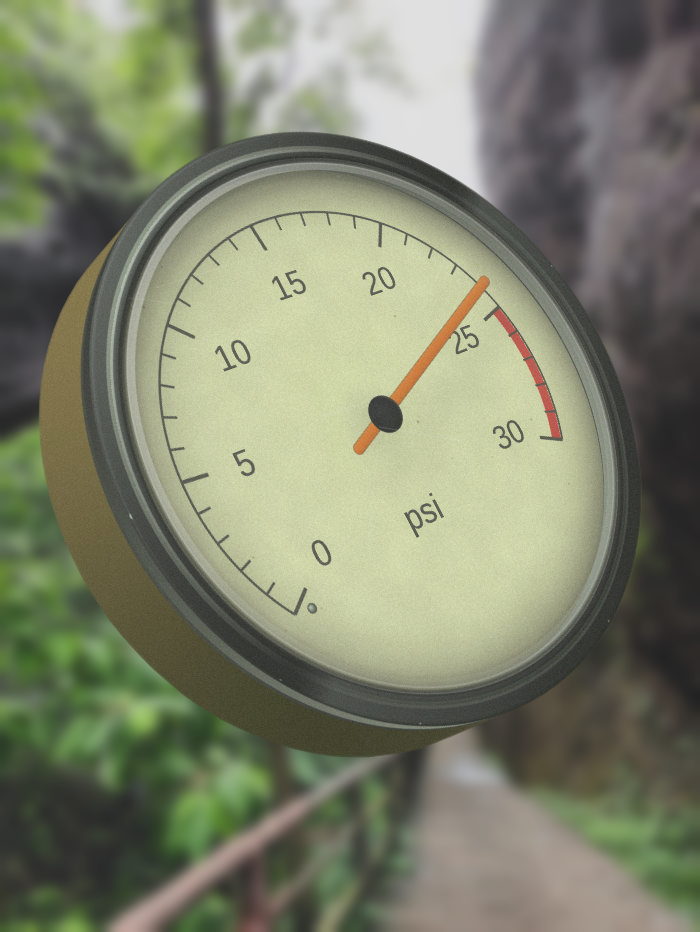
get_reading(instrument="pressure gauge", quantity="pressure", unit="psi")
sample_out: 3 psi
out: 24 psi
